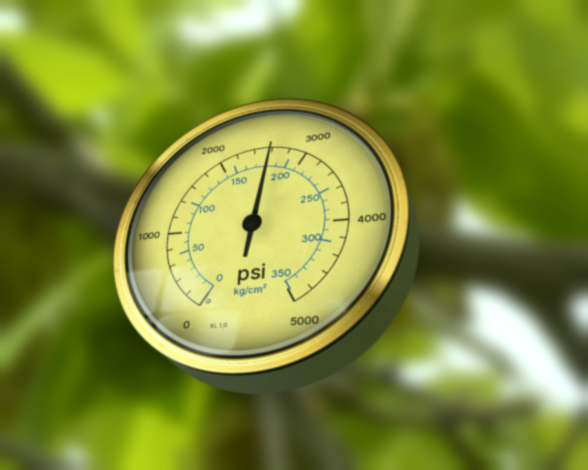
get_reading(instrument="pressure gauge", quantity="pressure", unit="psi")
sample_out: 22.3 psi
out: 2600 psi
